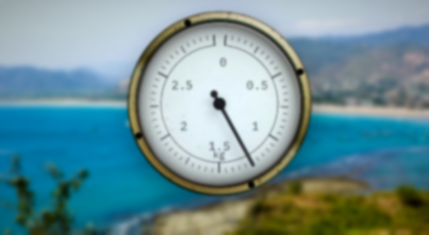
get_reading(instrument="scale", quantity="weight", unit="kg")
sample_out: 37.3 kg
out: 1.25 kg
